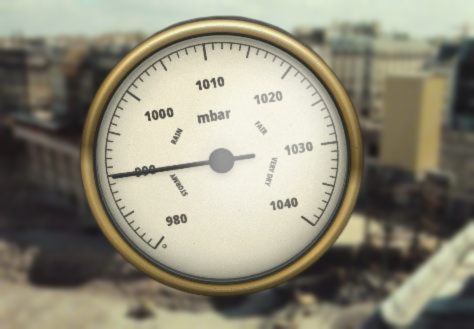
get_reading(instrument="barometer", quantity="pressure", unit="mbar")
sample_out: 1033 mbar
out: 990 mbar
